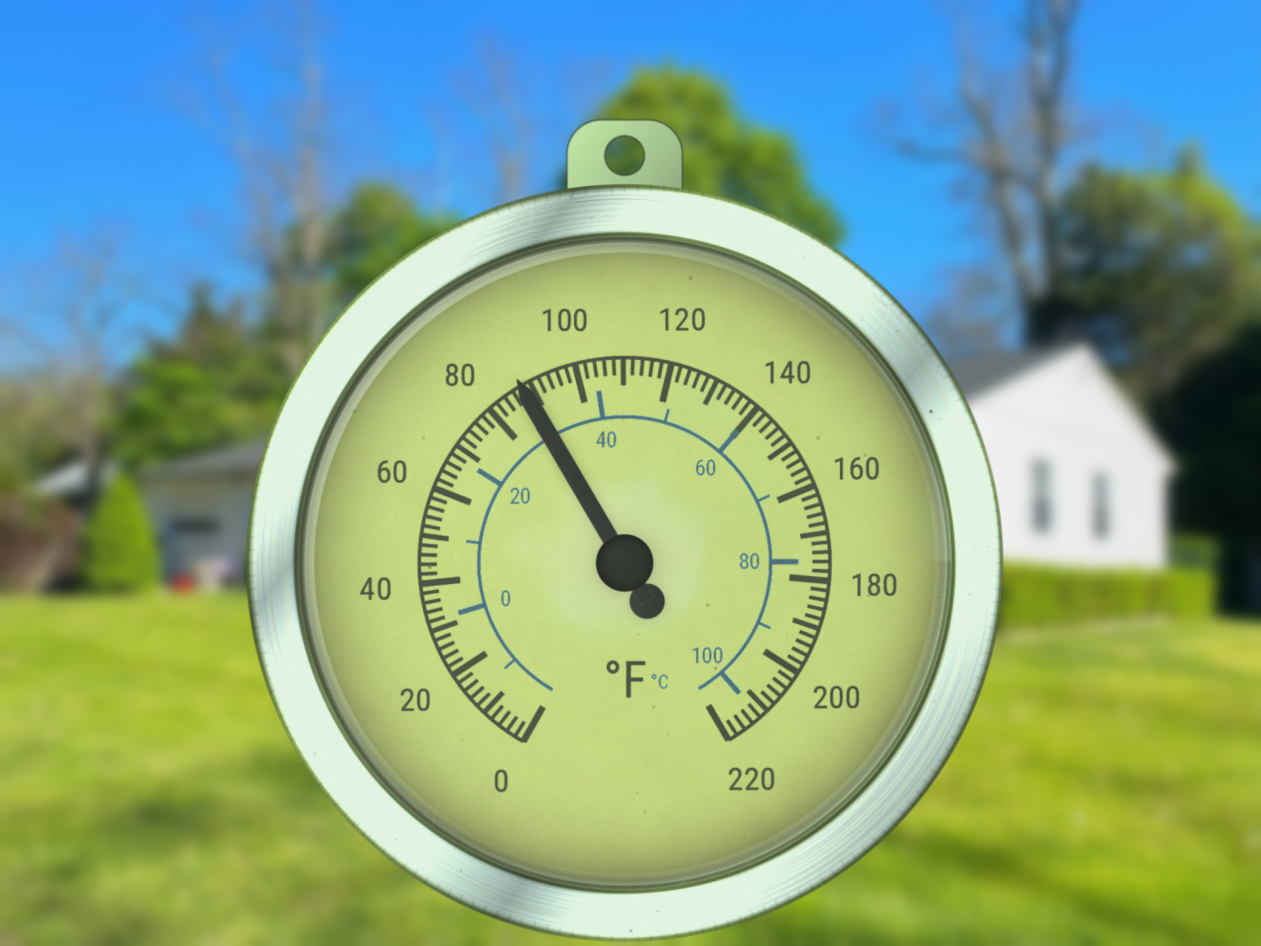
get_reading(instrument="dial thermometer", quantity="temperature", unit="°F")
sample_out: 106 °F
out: 88 °F
